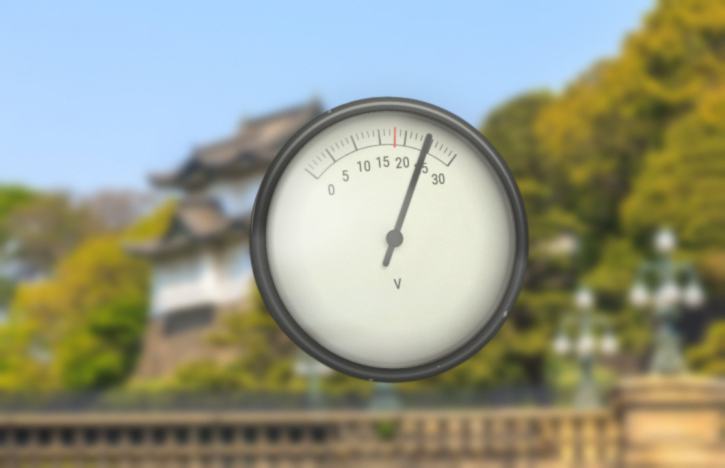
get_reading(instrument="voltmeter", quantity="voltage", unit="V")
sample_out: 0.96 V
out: 24 V
